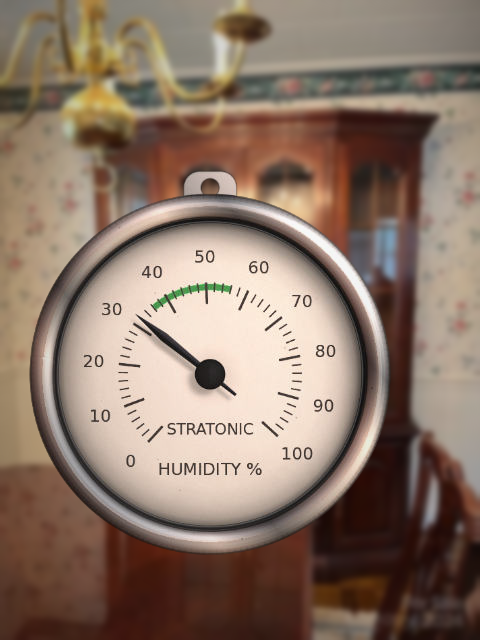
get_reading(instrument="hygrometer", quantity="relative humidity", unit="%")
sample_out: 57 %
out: 32 %
